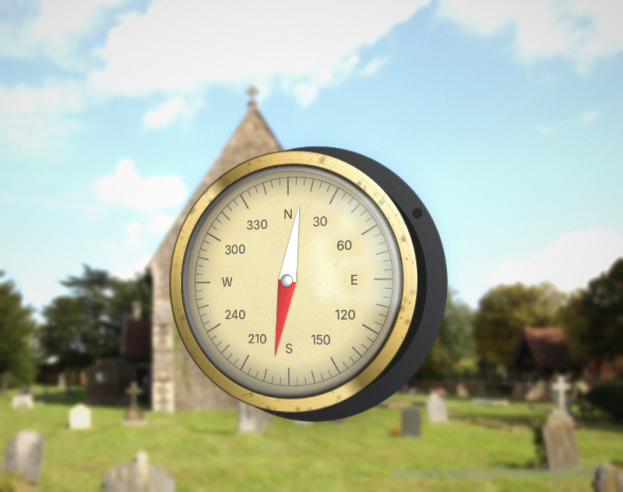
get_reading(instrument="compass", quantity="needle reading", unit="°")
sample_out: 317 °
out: 190 °
